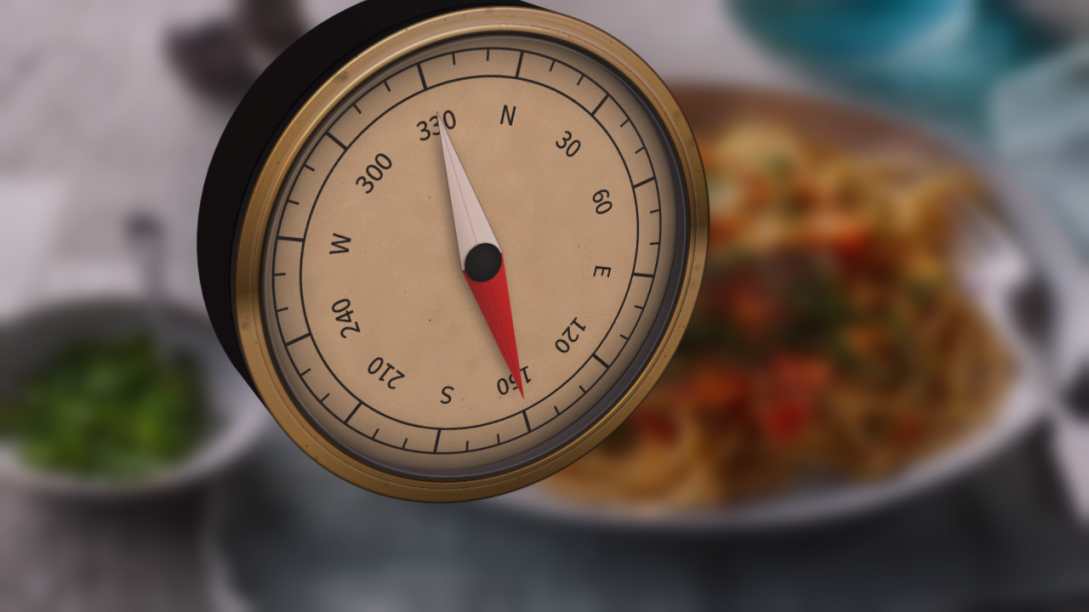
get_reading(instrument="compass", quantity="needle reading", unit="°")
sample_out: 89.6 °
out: 150 °
